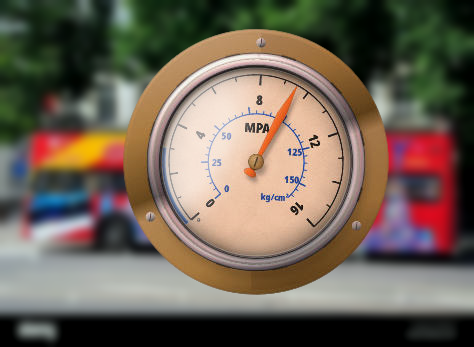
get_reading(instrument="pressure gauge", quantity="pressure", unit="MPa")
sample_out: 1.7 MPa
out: 9.5 MPa
